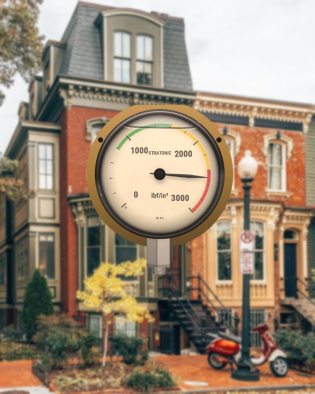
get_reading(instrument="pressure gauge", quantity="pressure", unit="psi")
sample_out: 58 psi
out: 2500 psi
